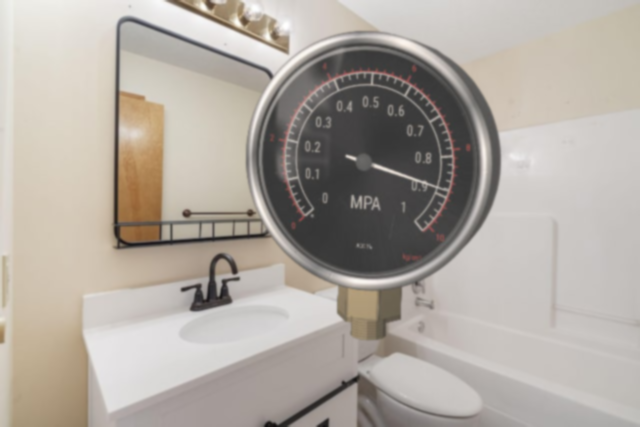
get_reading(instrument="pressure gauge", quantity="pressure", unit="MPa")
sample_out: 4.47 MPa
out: 0.88 MPa
